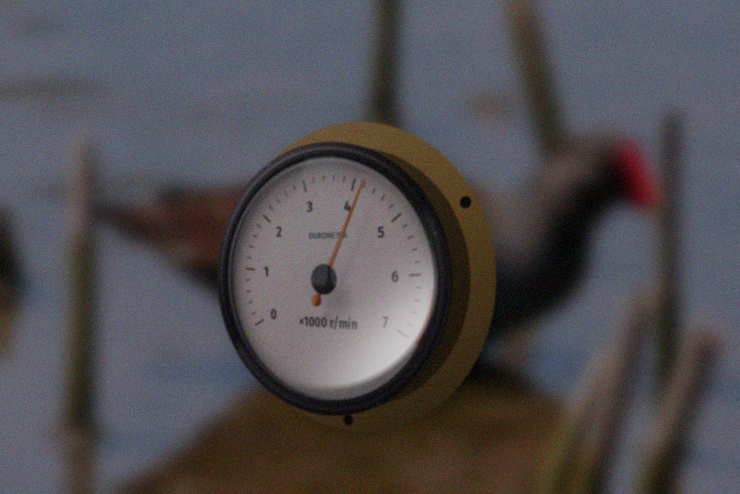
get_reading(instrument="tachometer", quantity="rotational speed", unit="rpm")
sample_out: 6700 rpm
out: 4200 rpm
